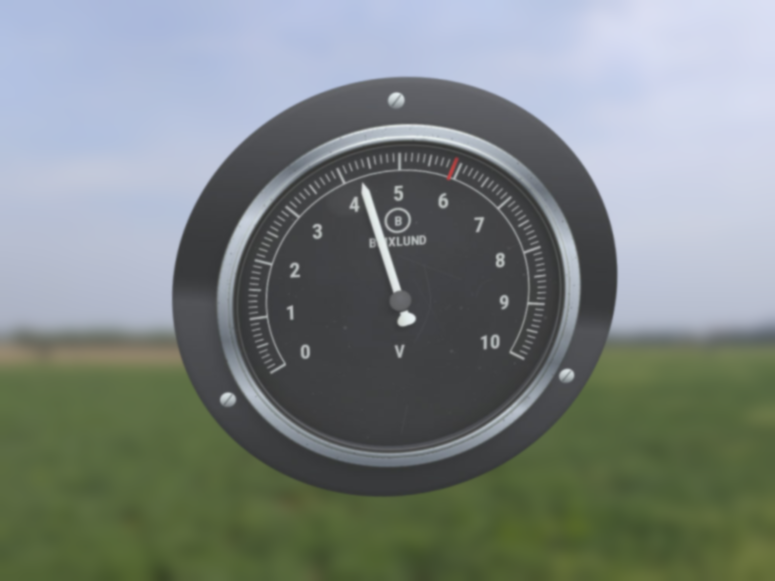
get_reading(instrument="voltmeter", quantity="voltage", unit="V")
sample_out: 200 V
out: 4.3 V
